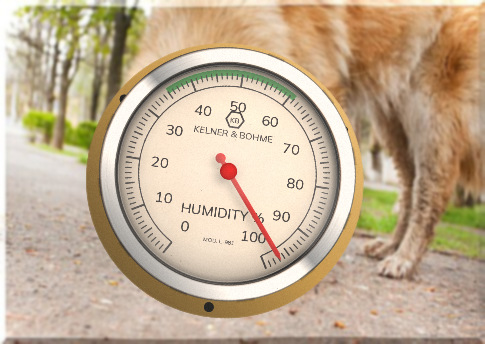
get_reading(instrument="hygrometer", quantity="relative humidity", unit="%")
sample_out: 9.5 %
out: 97 %
